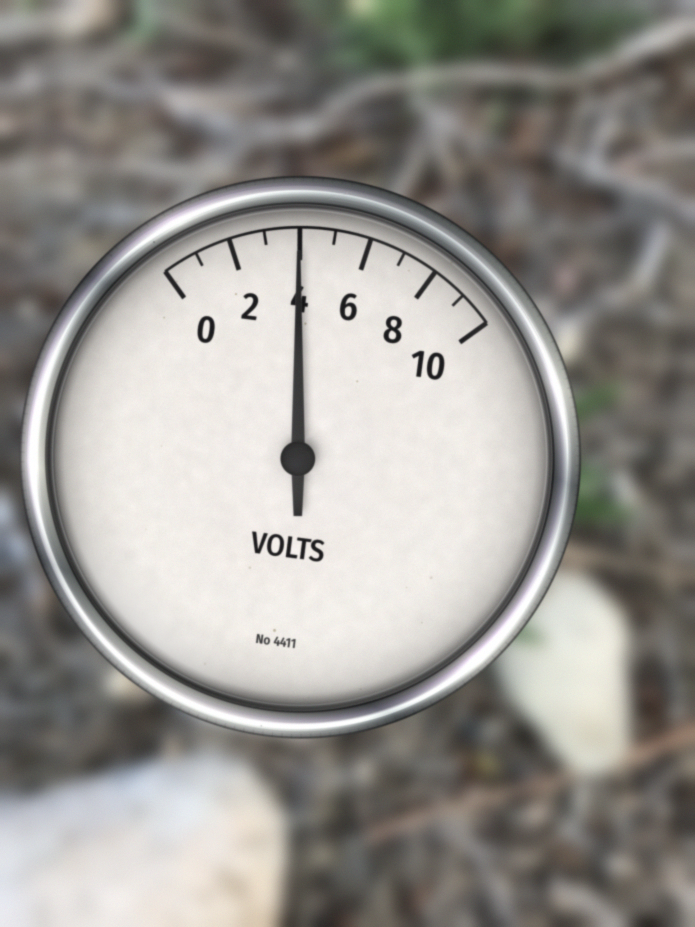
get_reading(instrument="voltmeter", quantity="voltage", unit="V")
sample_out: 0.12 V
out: 4 V
